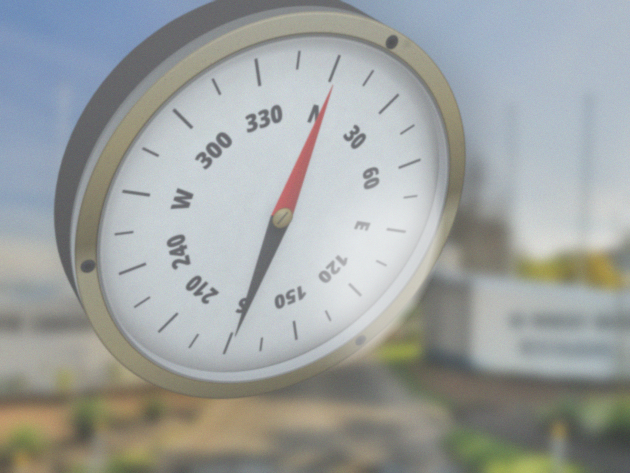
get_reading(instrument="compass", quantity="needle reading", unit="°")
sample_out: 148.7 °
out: 0 °
